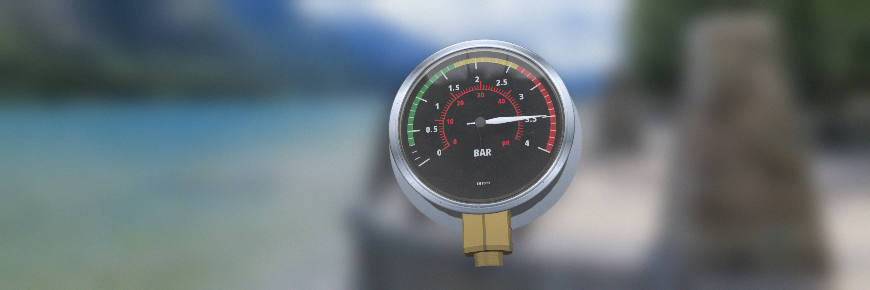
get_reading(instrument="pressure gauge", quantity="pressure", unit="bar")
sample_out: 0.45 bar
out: 3.5 bar
